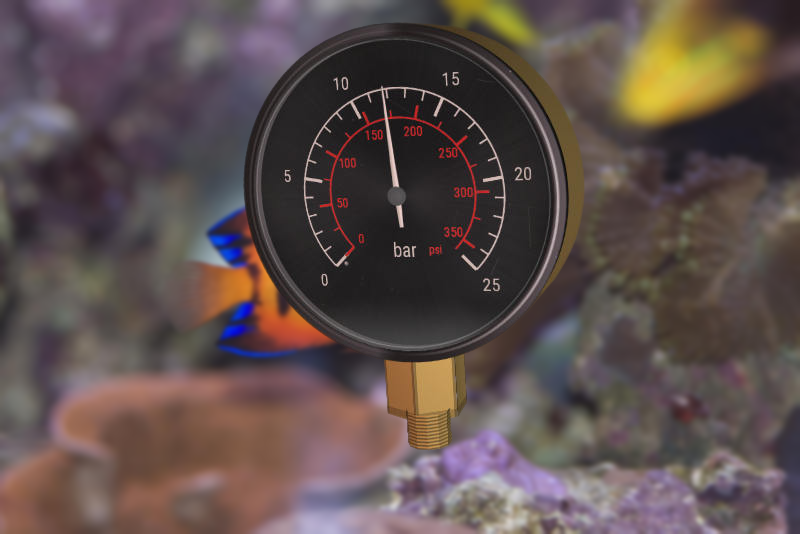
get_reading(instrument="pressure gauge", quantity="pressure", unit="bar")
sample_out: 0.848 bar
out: 12 bar
